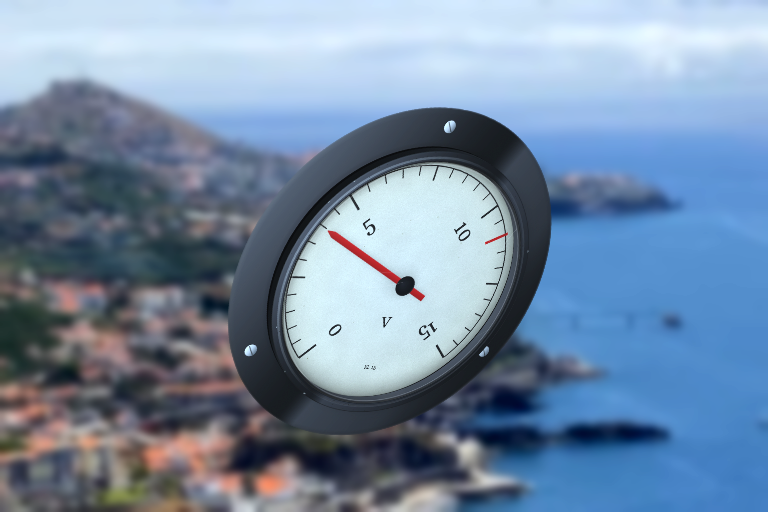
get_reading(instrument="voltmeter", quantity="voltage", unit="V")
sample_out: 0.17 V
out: 4 V
